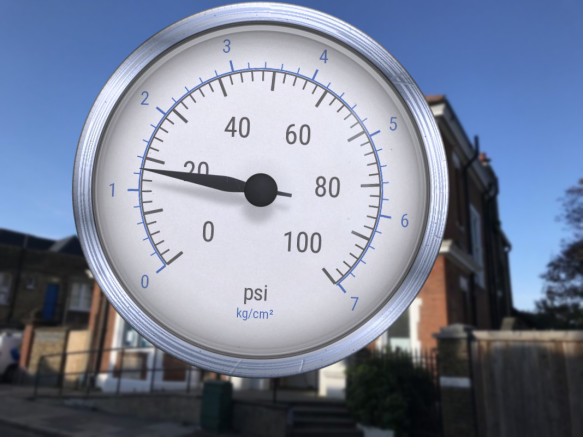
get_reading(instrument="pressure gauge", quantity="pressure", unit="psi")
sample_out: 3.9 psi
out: 18 psi
